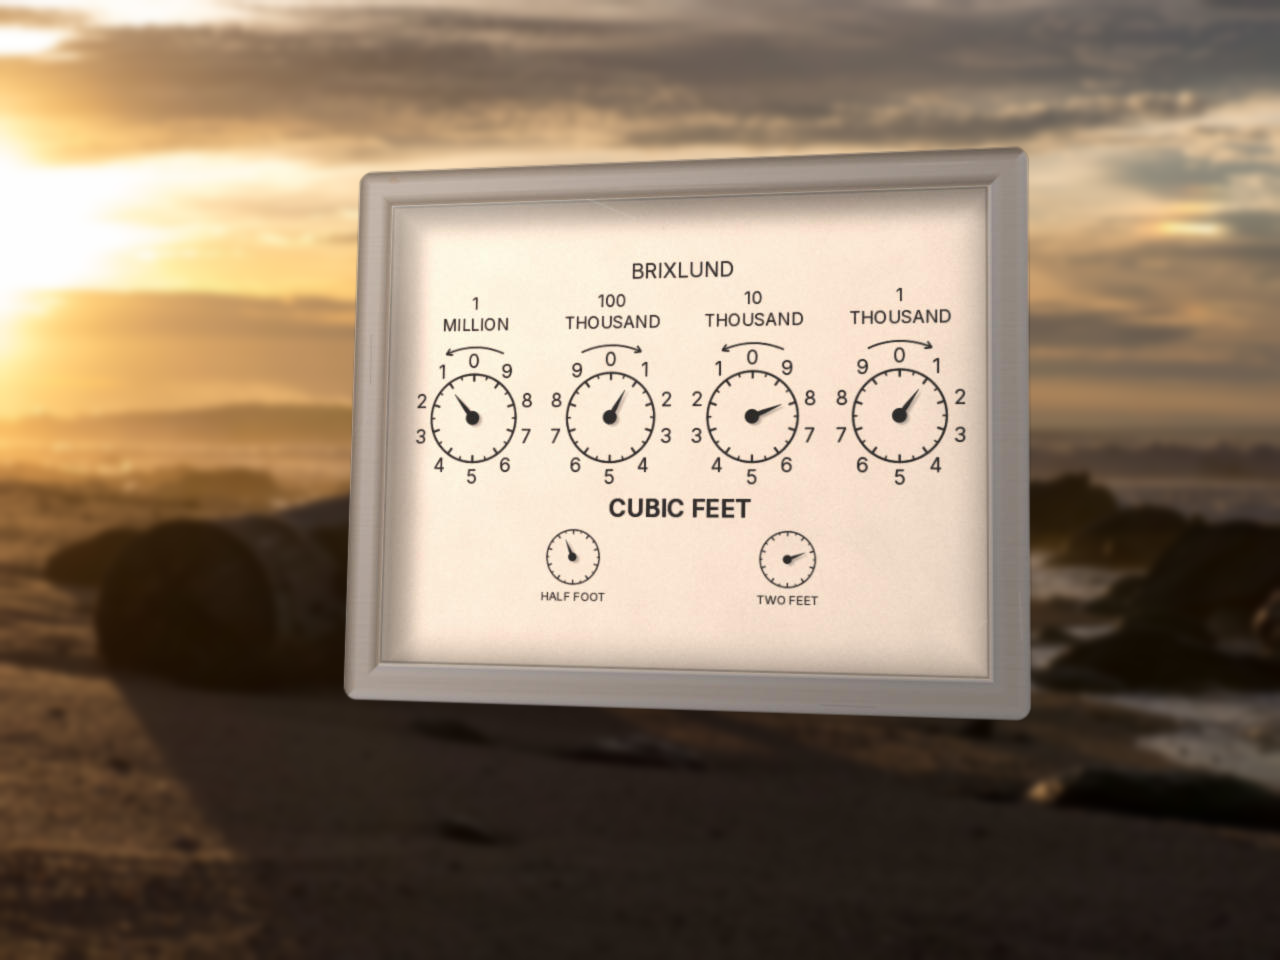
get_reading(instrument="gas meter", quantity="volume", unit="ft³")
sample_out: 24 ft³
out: 108100 ft³
